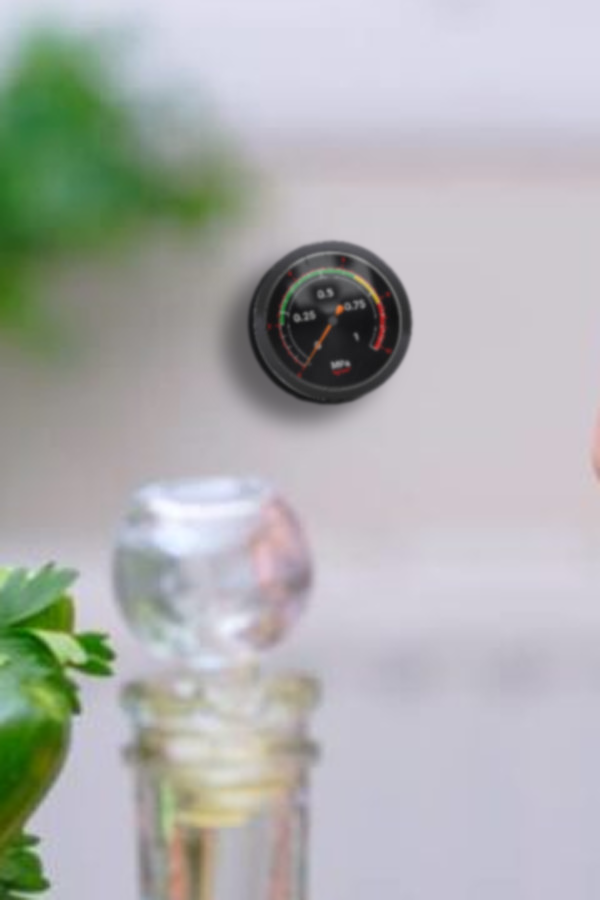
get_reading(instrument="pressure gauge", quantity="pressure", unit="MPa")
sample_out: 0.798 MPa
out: 0 MPa
